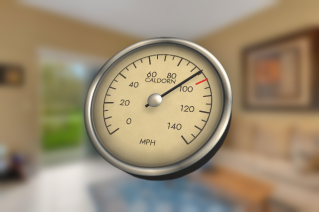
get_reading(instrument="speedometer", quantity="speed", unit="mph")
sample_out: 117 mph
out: 95 mph
